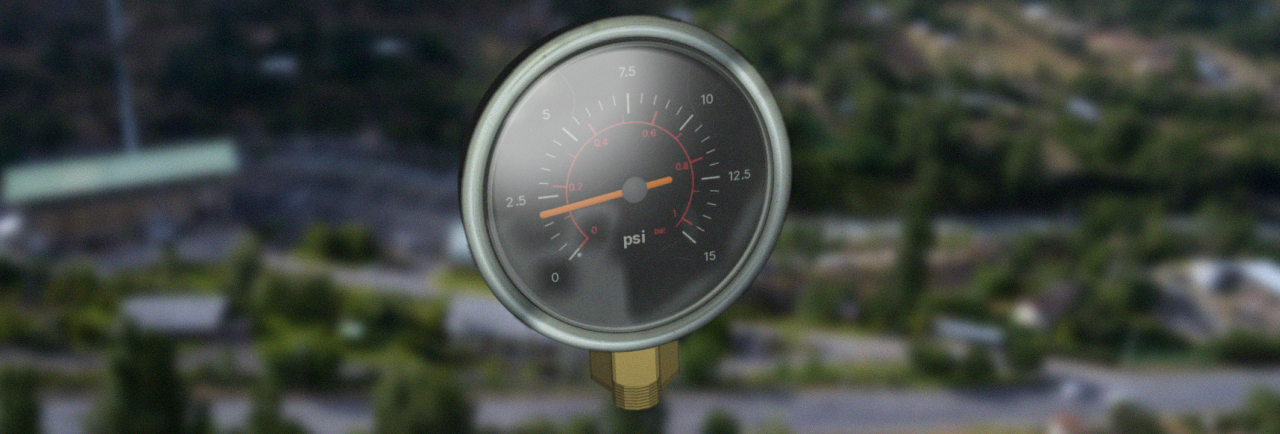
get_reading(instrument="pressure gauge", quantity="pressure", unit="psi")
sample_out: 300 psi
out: 2 psi
